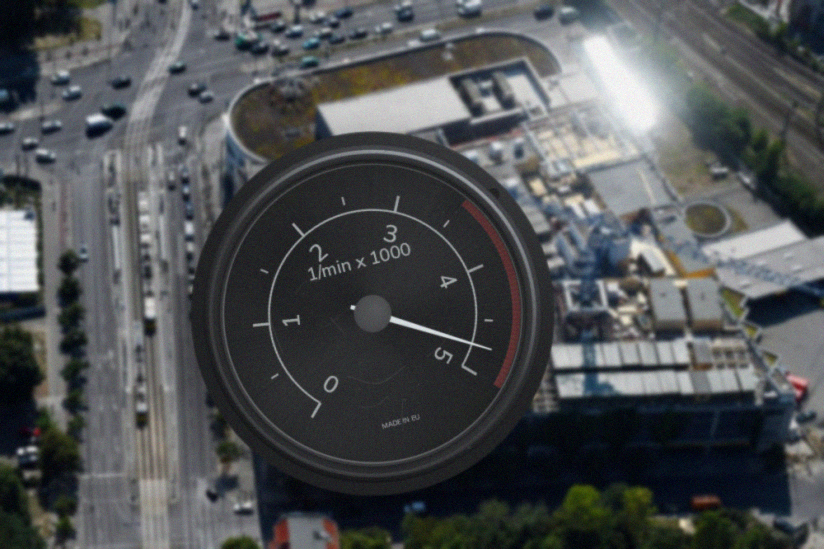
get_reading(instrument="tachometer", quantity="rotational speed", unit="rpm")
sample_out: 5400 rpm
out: 4750 rpm
